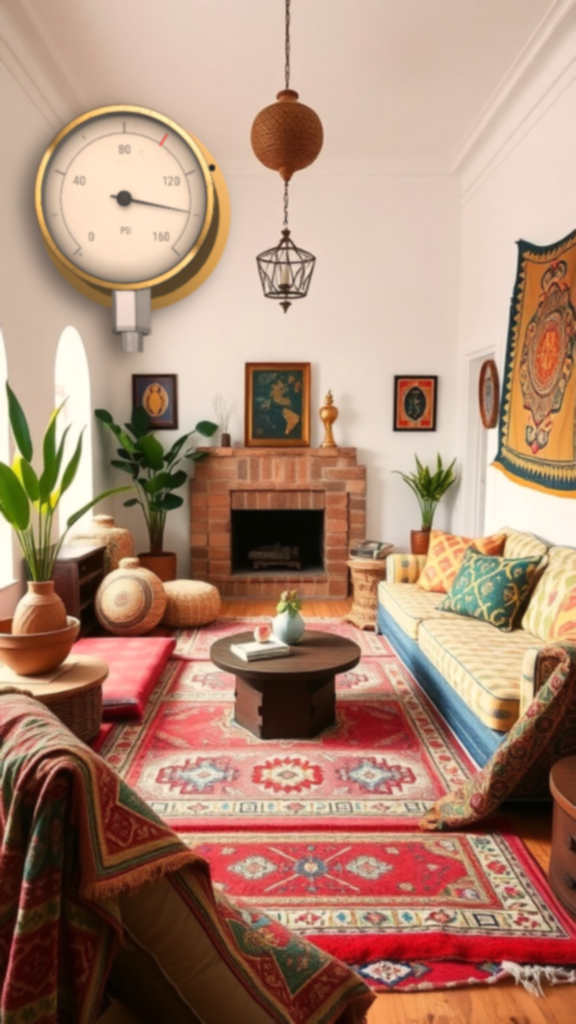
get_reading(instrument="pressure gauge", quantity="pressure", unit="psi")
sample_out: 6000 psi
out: 140 psi
